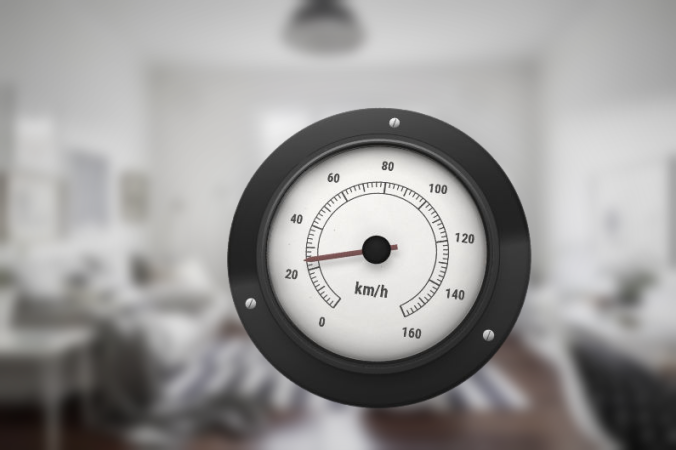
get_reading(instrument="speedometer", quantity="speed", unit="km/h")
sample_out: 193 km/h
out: 24 km/h
